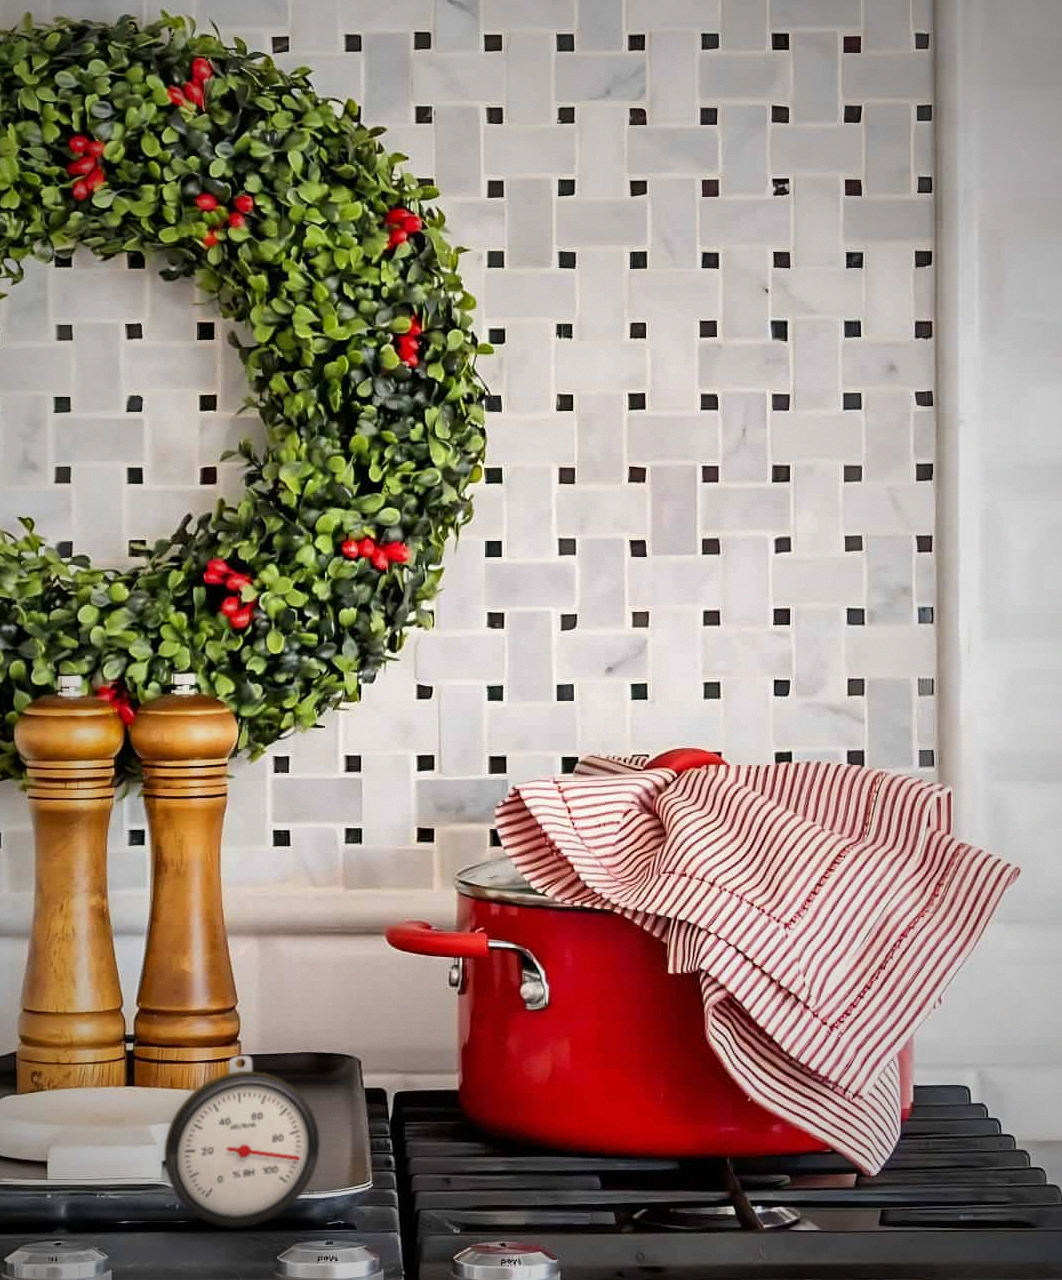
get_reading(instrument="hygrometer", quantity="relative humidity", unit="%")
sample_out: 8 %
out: 90 %
